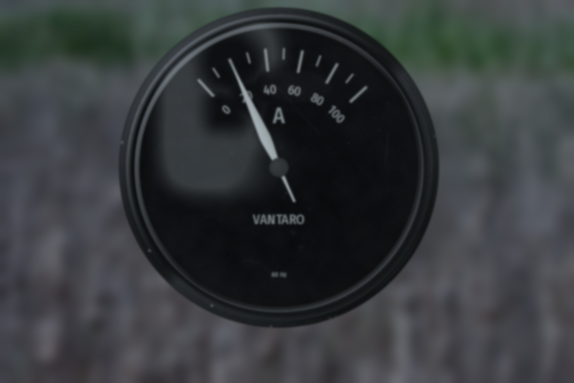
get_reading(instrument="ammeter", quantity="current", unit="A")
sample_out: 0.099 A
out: 20 A
